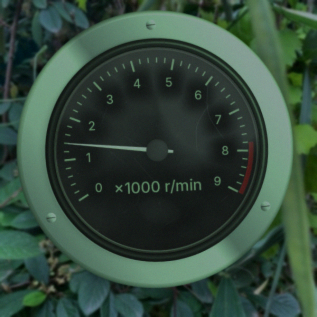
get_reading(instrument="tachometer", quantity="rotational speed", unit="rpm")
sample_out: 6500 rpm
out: 1400 rpm
